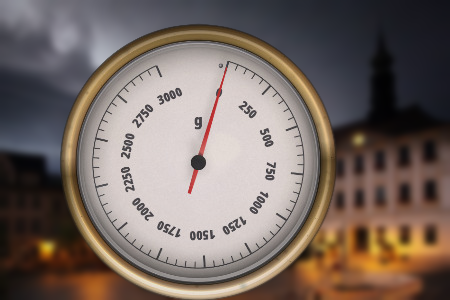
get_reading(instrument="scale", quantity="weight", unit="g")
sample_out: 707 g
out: 0 g
